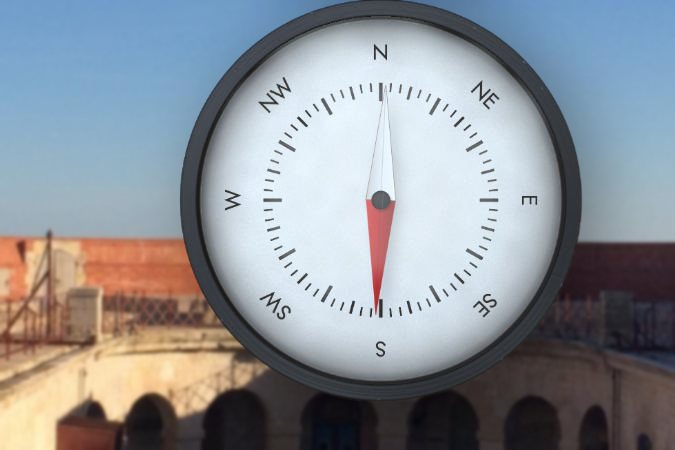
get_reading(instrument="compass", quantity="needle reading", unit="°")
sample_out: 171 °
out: 182.5 °
